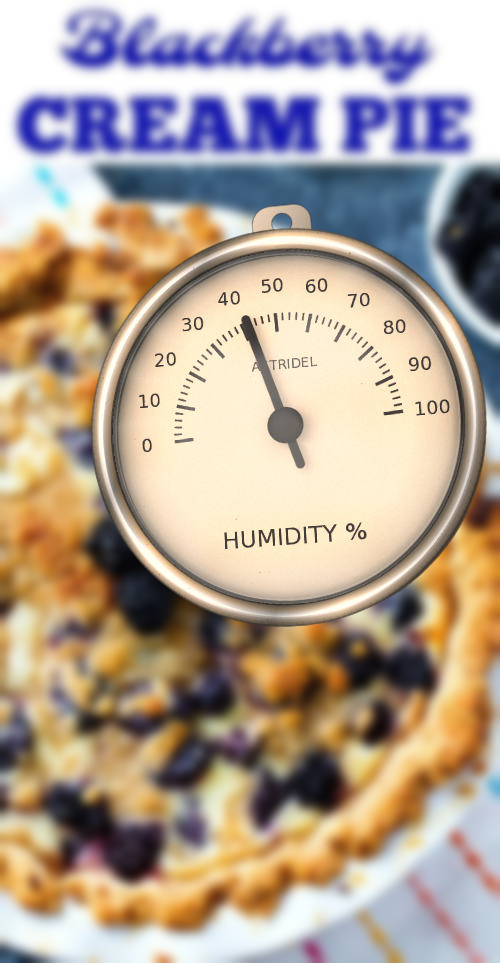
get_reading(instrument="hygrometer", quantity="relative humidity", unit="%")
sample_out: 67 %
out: 42 %
